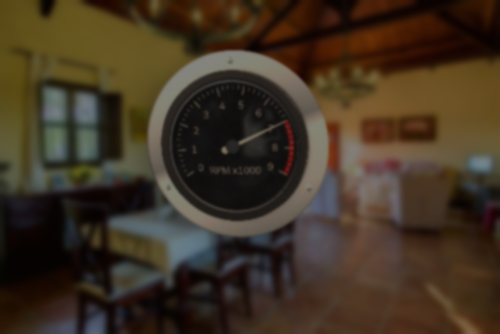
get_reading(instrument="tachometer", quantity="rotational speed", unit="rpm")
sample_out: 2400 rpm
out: 7000 rpm
